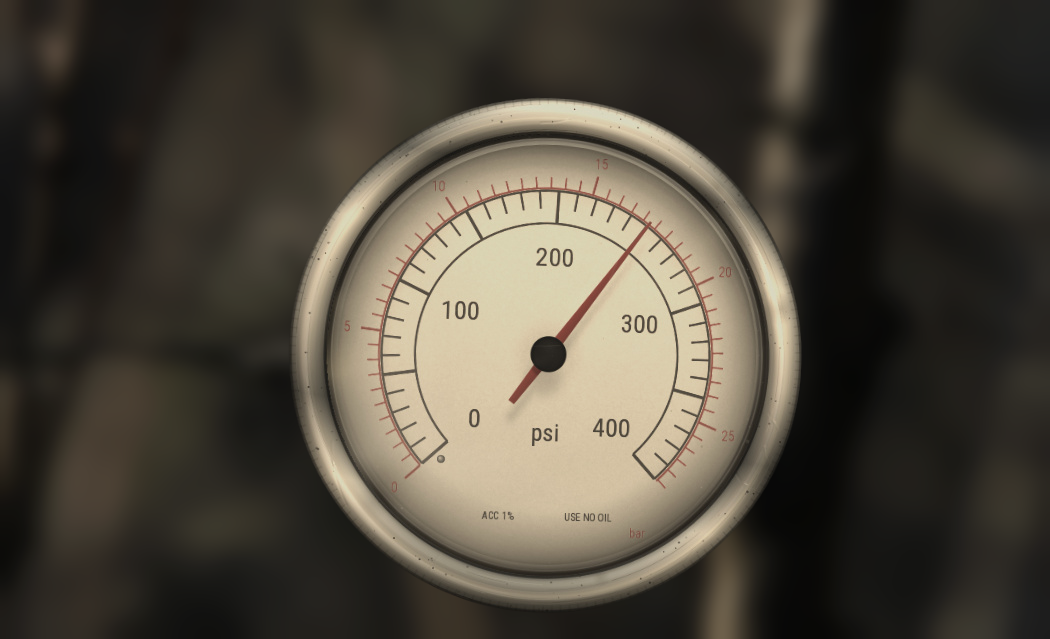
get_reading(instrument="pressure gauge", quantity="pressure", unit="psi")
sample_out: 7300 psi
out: 250 psi
